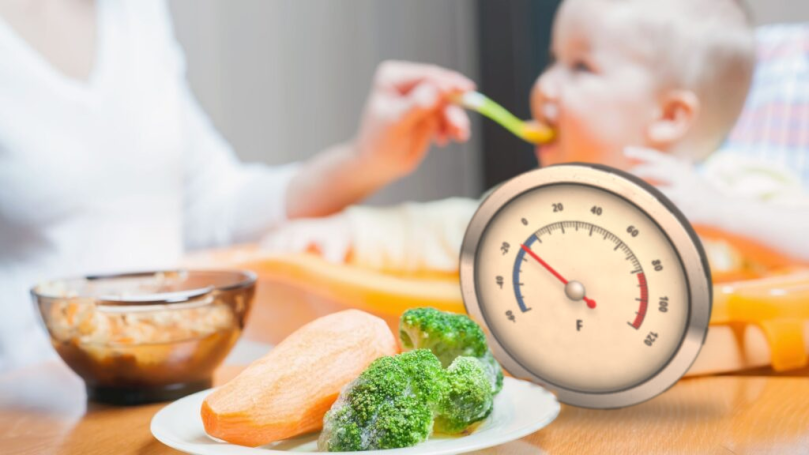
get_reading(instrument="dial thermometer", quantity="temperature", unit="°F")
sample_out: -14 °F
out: -10 °F
